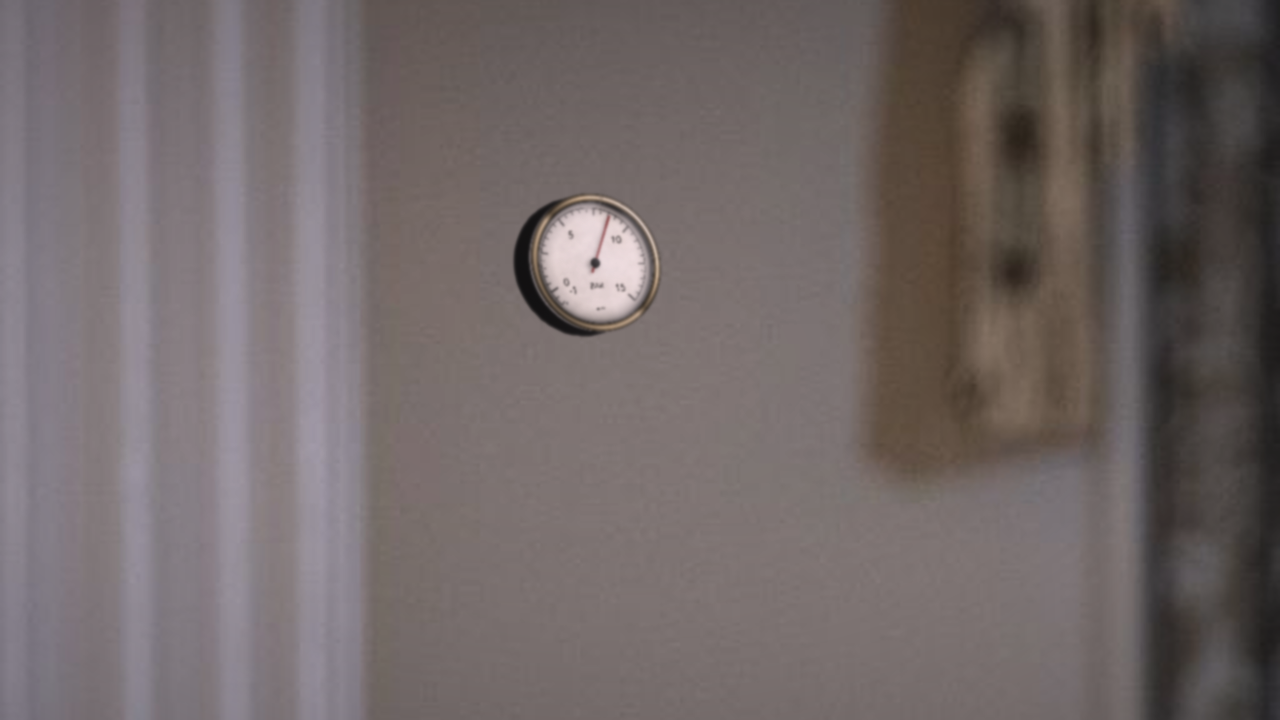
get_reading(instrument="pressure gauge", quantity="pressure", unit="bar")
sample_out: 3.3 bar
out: 8.5 bar
